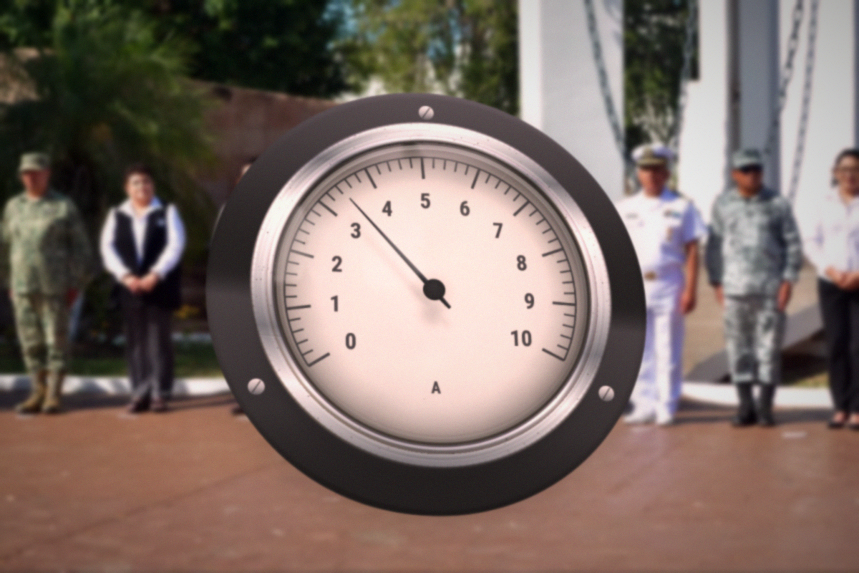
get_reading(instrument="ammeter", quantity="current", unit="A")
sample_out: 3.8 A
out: 3.4 A
